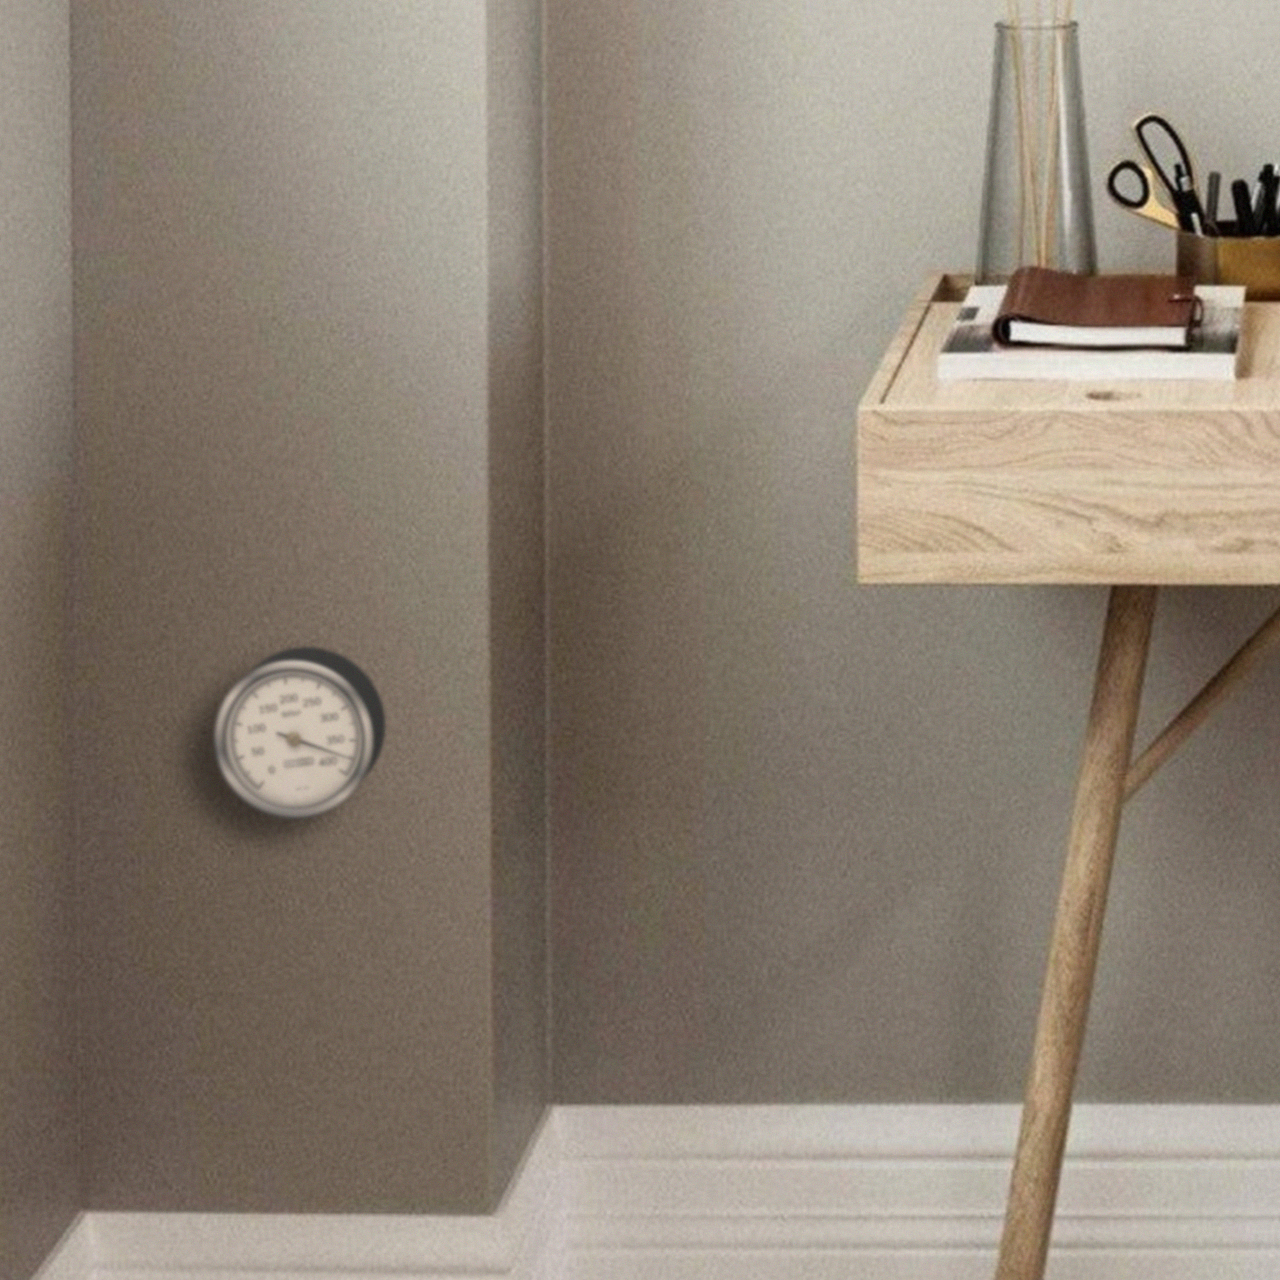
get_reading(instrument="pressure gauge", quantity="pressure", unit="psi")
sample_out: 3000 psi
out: 375 psi
